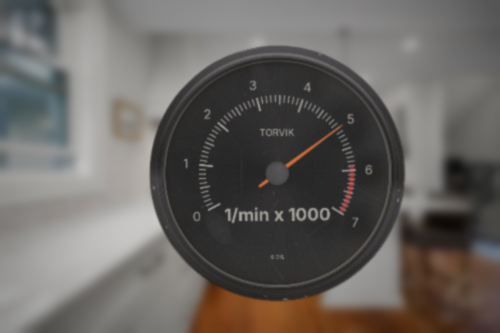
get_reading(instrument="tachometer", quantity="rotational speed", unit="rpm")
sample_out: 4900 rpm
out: 5000 rpm
